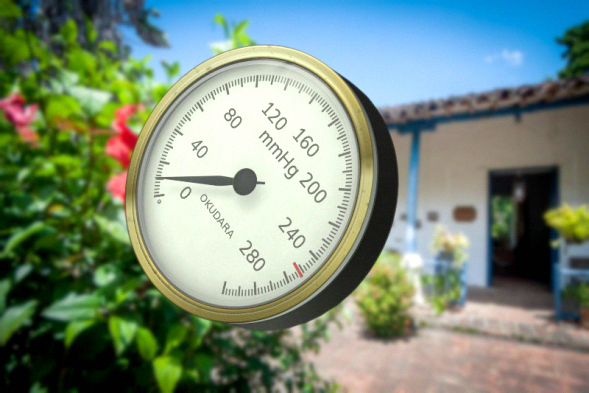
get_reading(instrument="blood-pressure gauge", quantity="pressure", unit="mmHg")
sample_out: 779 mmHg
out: 10 mmHg
